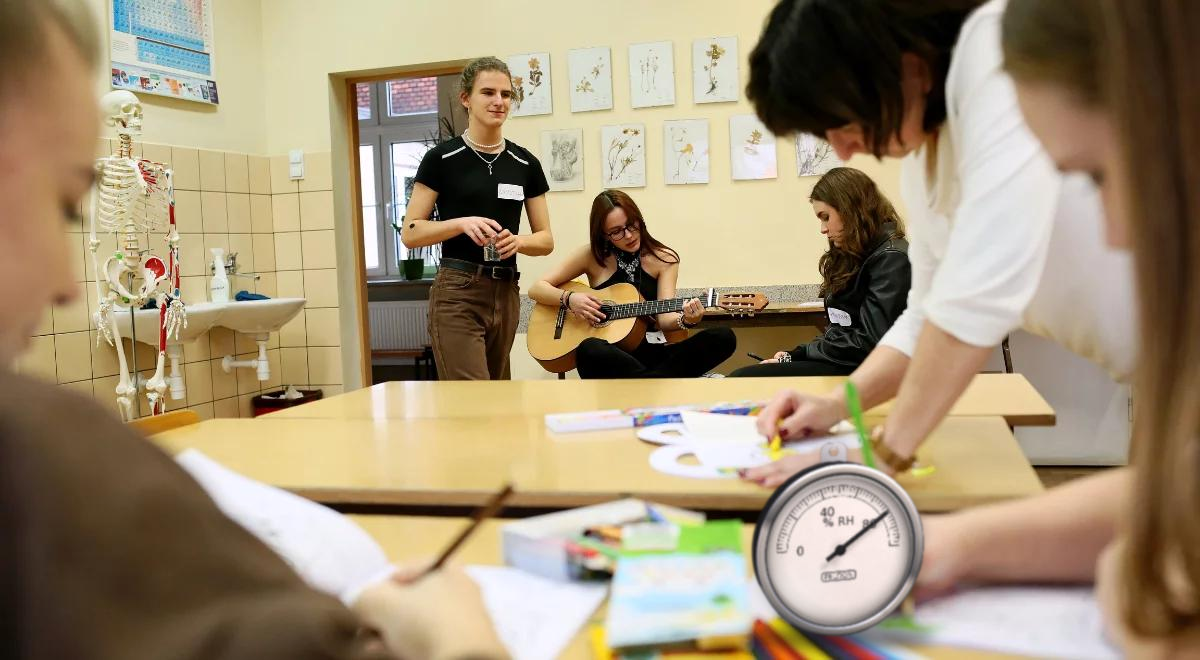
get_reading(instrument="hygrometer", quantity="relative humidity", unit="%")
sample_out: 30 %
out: 80 %
